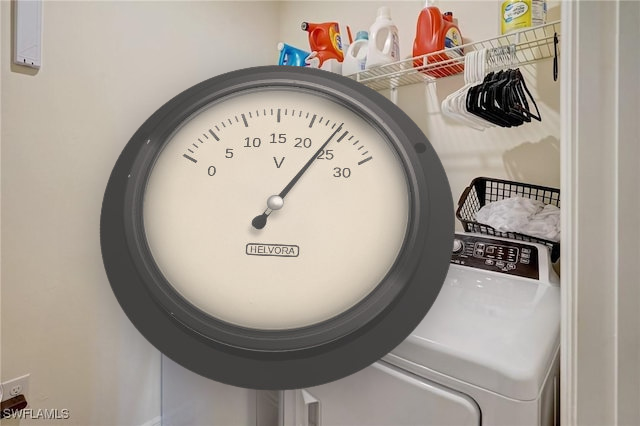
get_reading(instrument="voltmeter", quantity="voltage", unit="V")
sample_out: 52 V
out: 24 V
